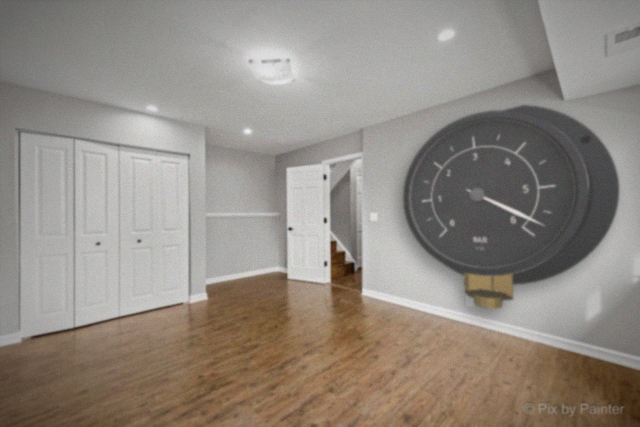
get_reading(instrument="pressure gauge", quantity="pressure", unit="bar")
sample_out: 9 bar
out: 5.75 bar
